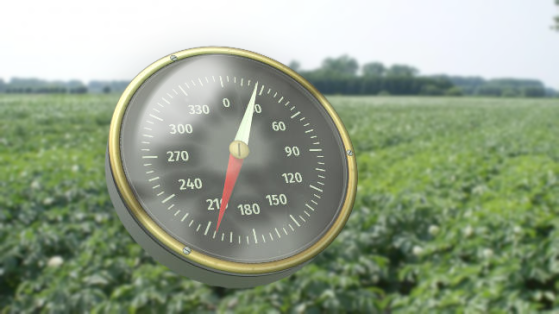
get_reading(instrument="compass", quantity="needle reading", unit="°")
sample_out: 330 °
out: 205 °
